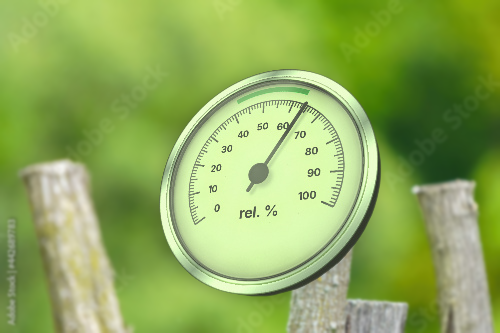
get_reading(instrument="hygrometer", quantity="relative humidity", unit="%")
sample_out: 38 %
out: 65 %
